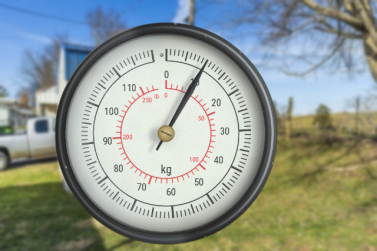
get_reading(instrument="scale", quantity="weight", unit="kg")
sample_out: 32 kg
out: 10 kg
